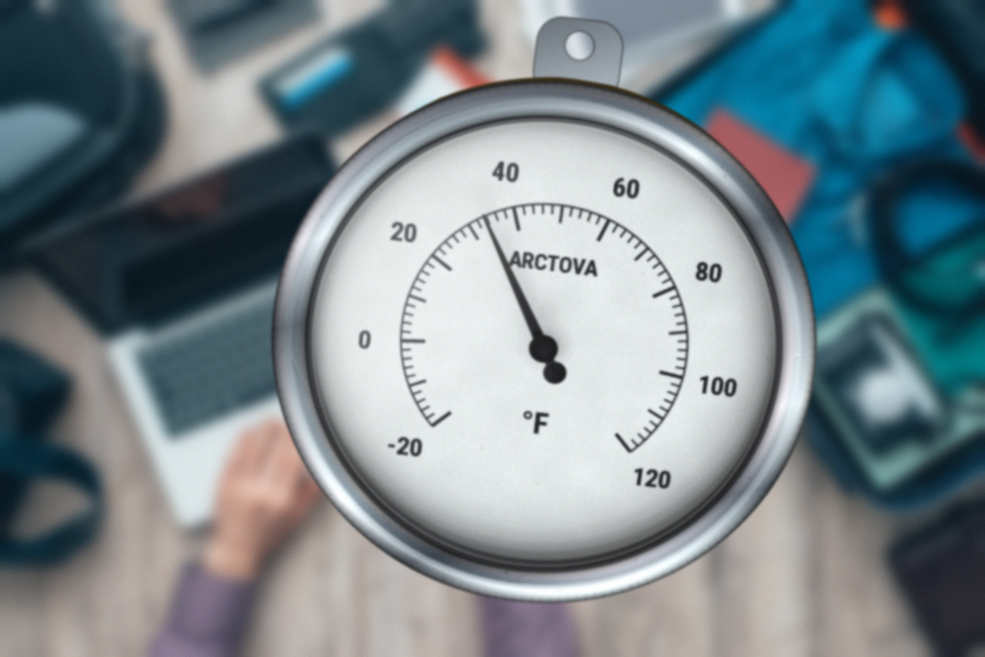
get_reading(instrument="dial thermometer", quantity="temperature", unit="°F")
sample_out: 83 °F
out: 34 °F
